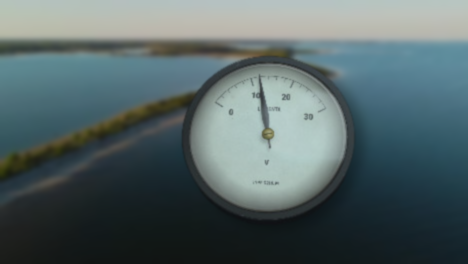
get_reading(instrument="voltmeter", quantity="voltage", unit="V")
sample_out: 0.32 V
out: 12 V
